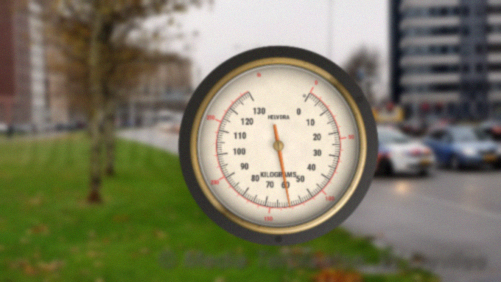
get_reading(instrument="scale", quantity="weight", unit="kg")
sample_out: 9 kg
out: 60 kg
